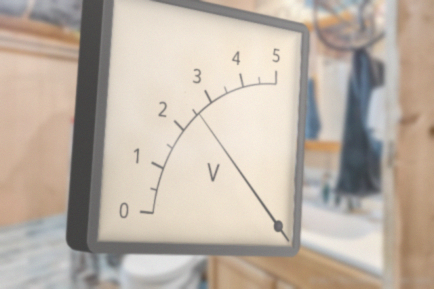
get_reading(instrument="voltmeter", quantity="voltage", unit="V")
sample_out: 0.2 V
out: 2.5 V
